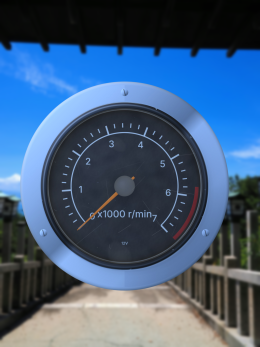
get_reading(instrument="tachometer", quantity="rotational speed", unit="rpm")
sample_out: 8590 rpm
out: 0 rpm
